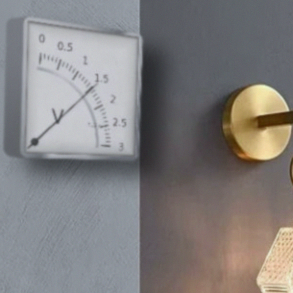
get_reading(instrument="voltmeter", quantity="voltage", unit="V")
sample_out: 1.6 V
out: 1.5 V
